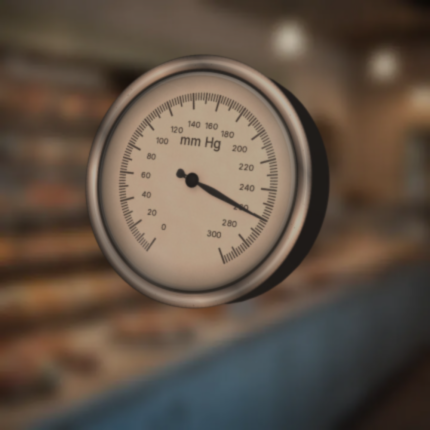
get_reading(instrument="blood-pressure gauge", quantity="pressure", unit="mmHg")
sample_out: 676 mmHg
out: 260 mmHg
